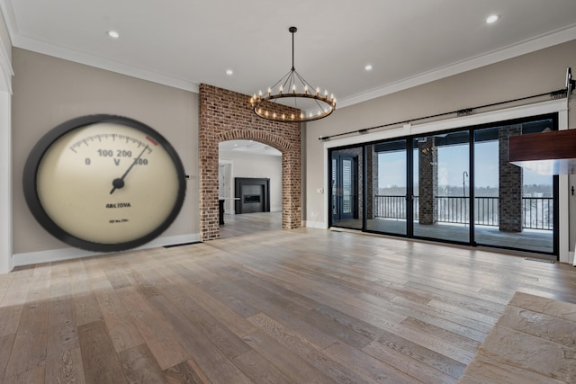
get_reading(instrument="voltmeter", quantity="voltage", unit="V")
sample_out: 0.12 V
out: 275 V
